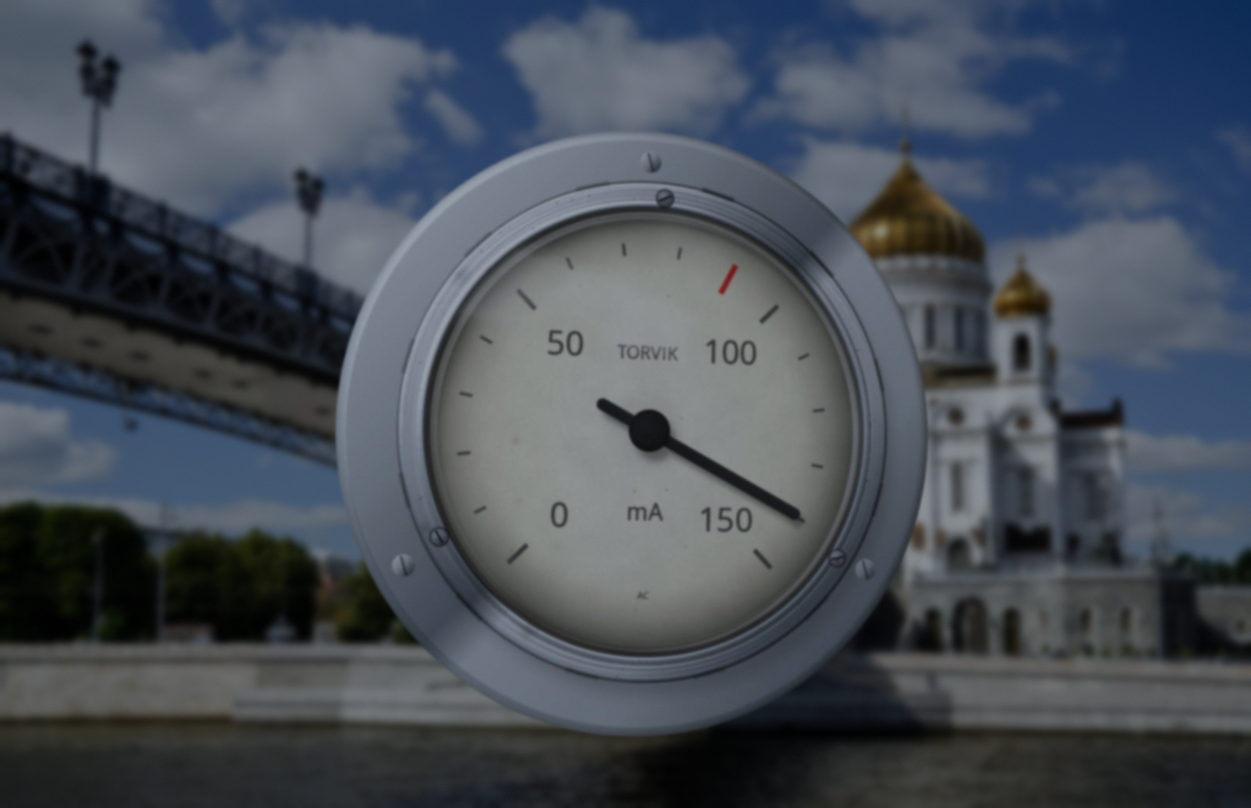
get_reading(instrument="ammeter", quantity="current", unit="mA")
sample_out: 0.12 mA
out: 140 mA
